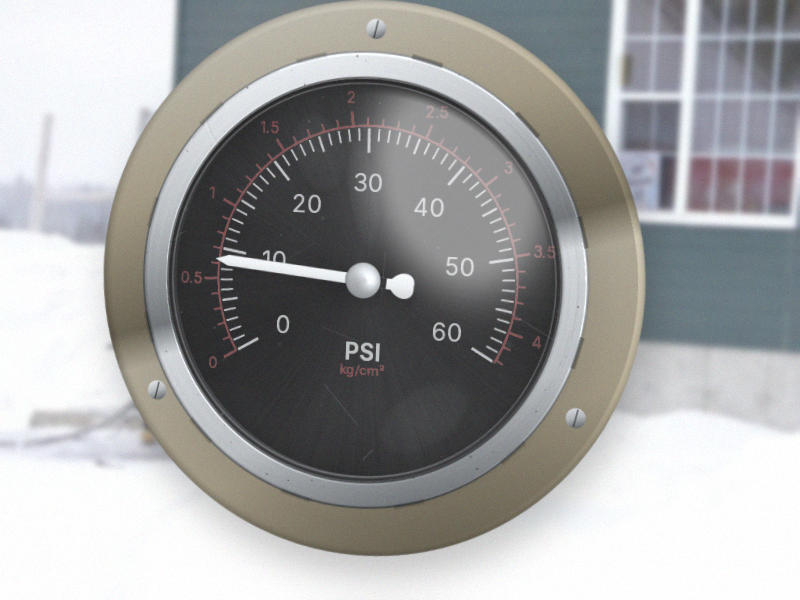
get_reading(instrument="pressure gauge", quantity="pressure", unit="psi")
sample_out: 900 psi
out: 9 psi
